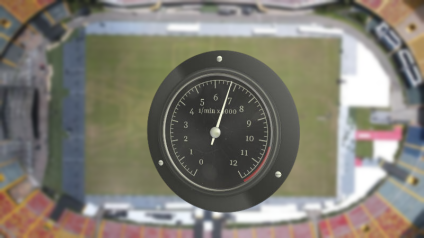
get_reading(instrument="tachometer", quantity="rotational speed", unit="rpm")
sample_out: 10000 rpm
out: 6800 rpm
